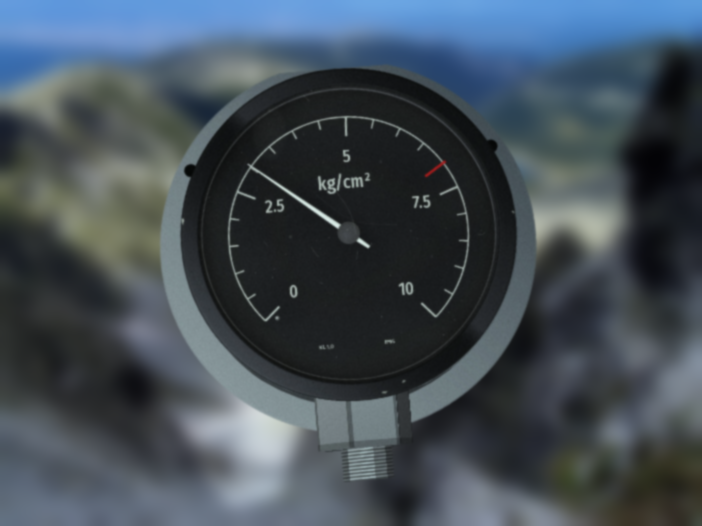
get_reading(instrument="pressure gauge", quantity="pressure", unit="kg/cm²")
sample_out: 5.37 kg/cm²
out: 3 kg/cm²
